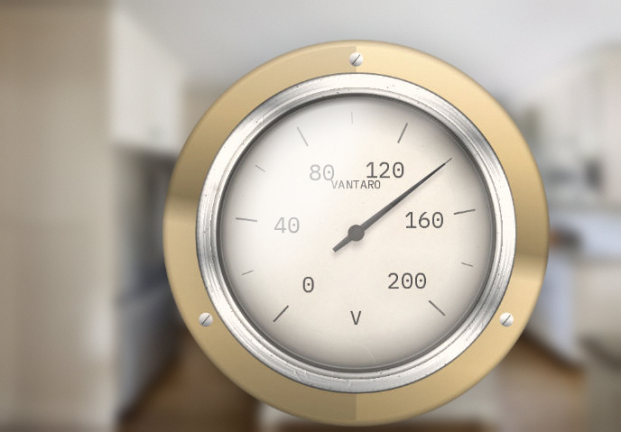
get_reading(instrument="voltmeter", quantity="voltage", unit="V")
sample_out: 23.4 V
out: 140 V
